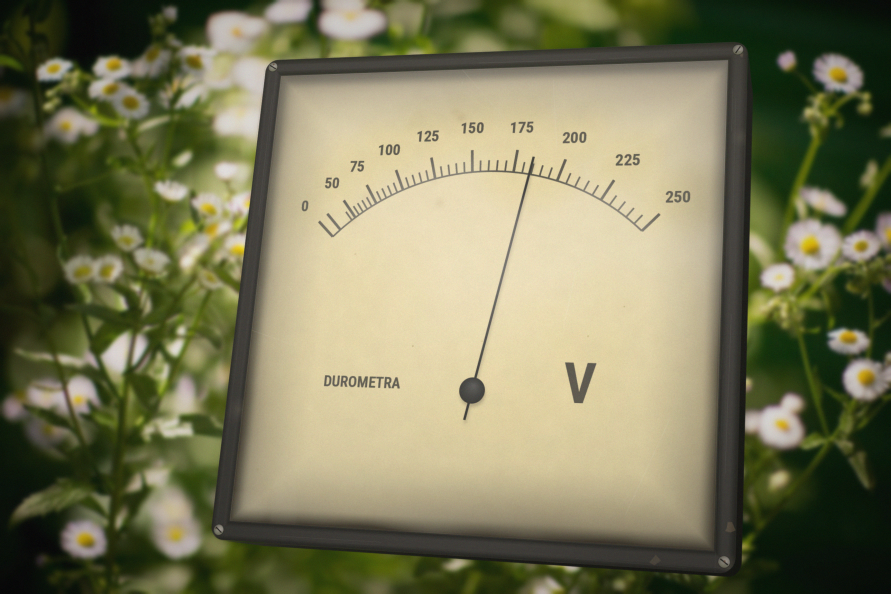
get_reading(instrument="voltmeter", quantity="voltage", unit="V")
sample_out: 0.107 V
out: 185 V
